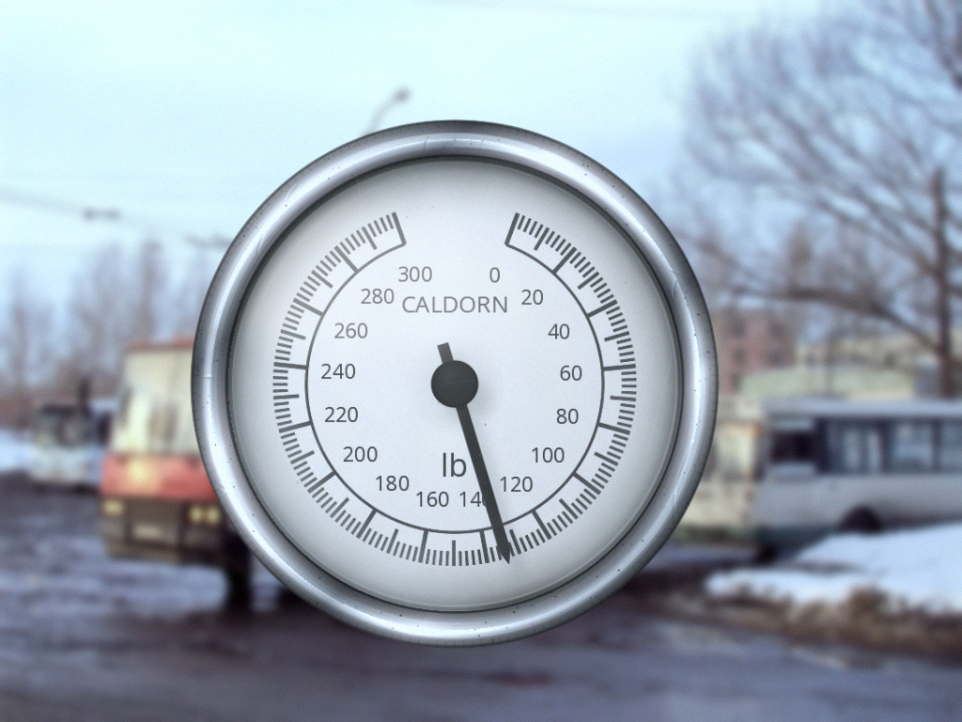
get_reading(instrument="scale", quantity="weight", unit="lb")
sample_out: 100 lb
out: 134 lb
